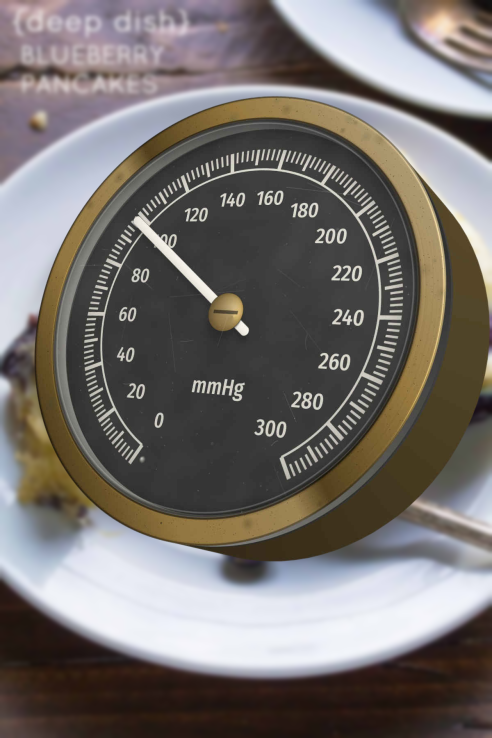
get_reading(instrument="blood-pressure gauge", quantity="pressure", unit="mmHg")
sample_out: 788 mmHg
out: 98 mmHg
